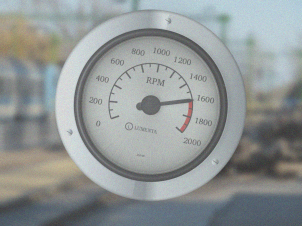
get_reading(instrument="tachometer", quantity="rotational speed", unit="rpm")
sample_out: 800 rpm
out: 1600 rpm
